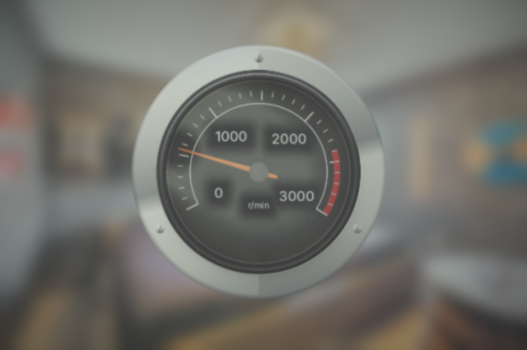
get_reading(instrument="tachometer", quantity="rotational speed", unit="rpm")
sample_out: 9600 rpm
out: 550 rpm
